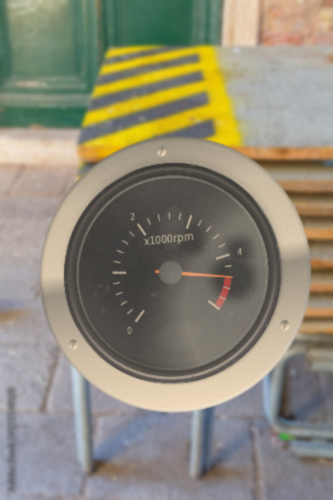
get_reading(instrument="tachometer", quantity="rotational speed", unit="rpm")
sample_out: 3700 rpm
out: 4400 rpm
